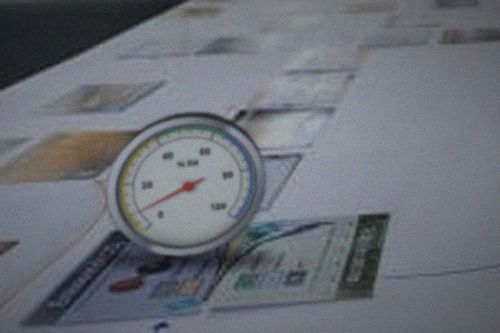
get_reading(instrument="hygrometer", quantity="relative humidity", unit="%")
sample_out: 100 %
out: 8 %
